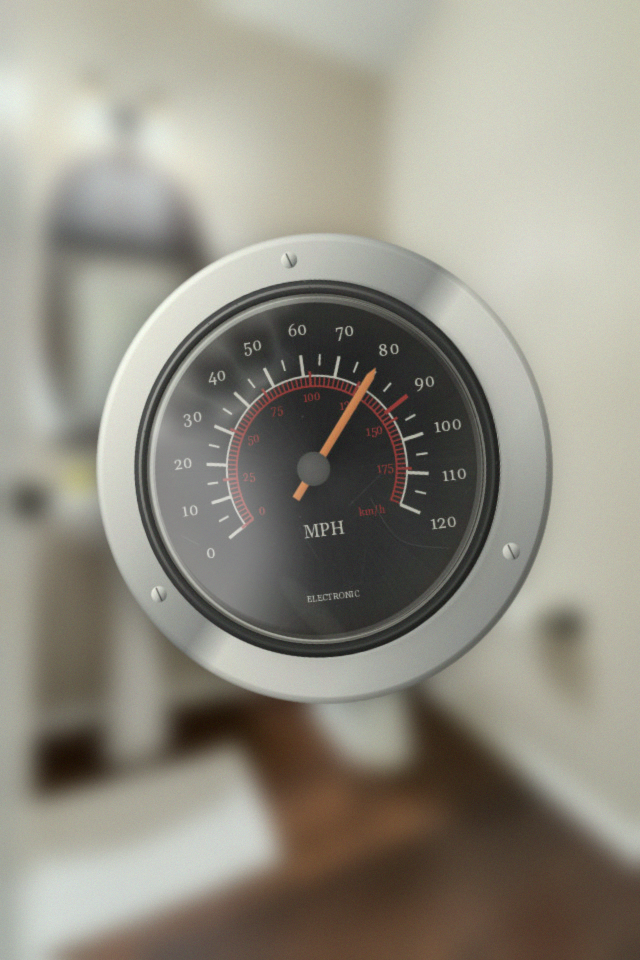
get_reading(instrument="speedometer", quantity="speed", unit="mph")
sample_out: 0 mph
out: 80 mph
